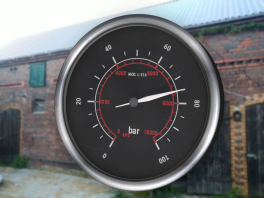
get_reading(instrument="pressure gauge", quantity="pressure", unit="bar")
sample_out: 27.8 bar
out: 75 bar
